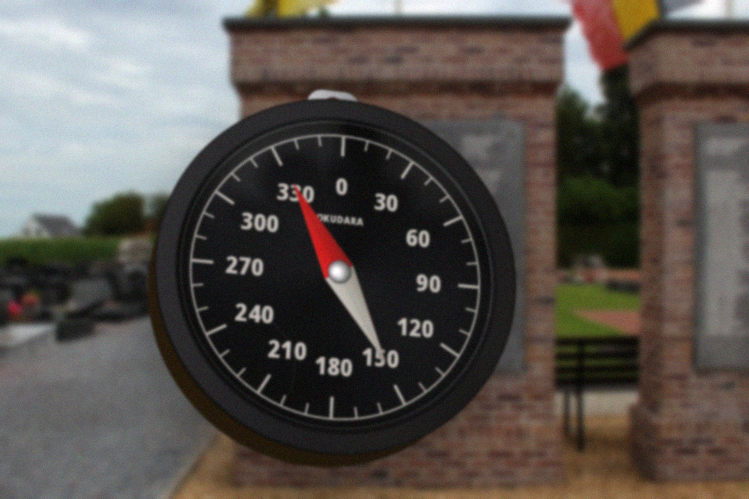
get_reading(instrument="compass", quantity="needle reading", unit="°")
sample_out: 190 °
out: 330 °
